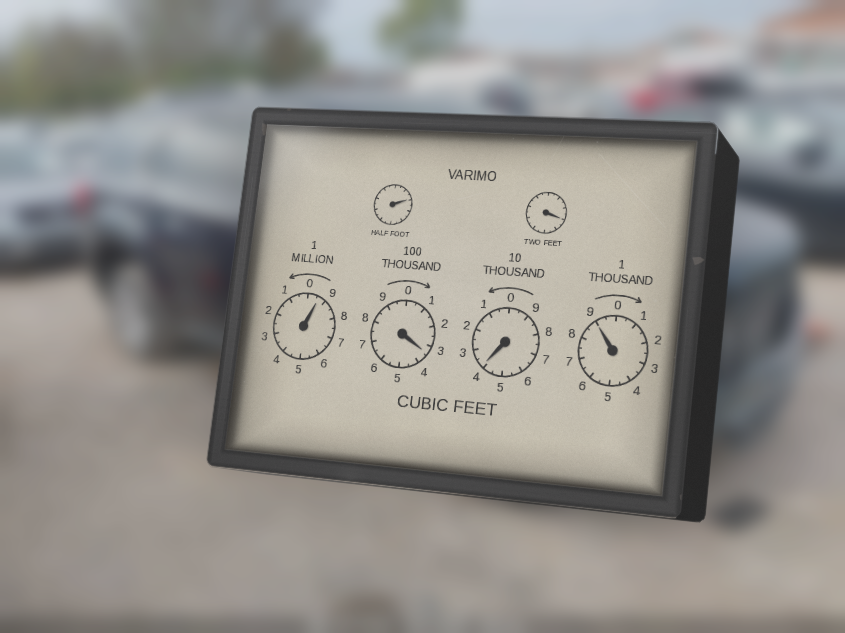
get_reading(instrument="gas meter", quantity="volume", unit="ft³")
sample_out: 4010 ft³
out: 933900 ft³
